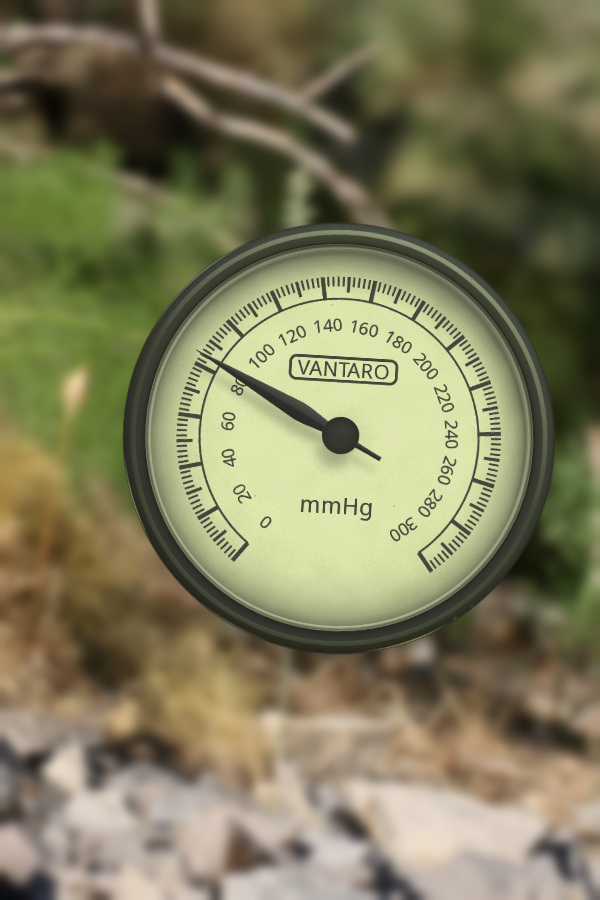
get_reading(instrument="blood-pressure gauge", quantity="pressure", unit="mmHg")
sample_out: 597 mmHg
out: 84 mmHg
